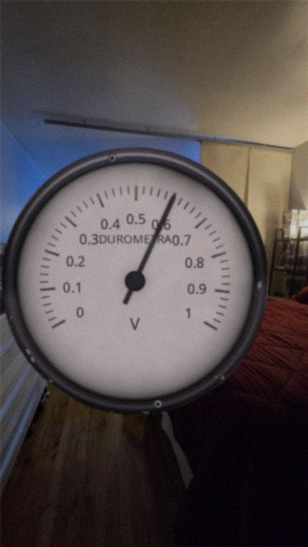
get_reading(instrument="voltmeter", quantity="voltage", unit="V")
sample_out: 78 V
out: 0.6 V
